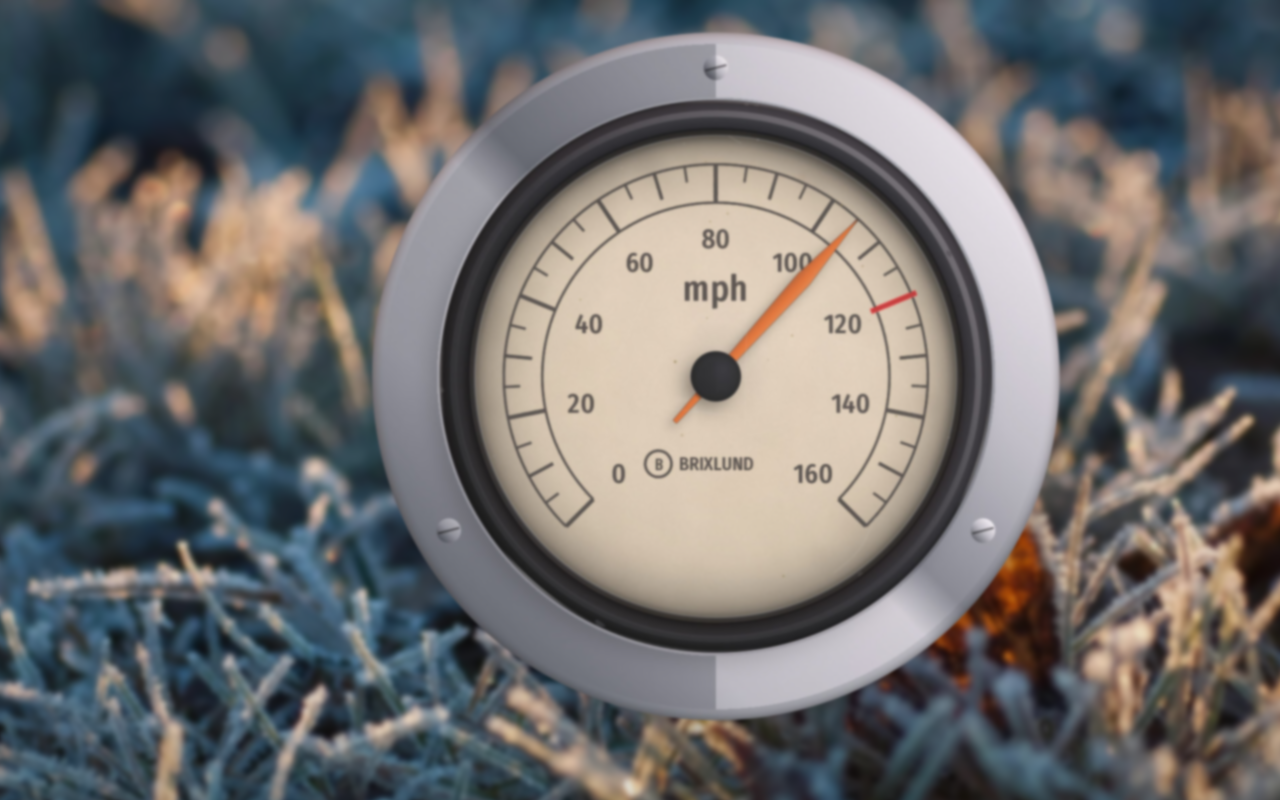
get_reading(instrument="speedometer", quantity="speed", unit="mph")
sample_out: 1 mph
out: 105 mph
